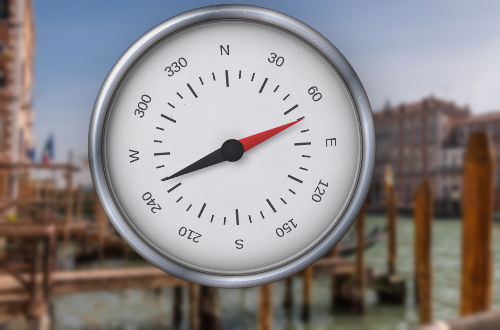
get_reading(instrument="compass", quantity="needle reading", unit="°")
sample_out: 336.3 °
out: 70 °
